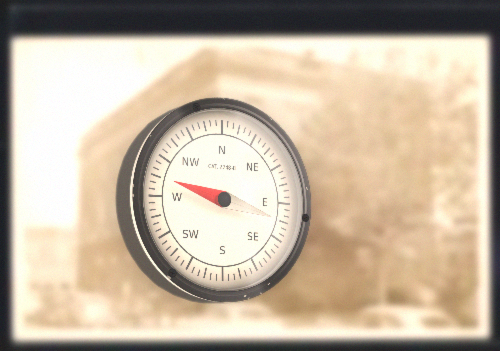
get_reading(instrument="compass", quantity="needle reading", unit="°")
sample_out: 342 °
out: 285 °
